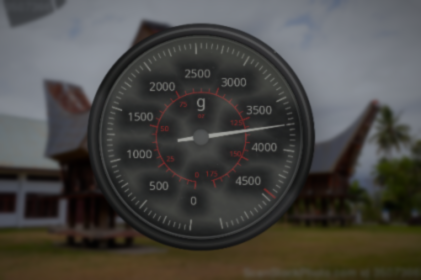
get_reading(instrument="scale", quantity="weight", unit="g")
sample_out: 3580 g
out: 3750 g
